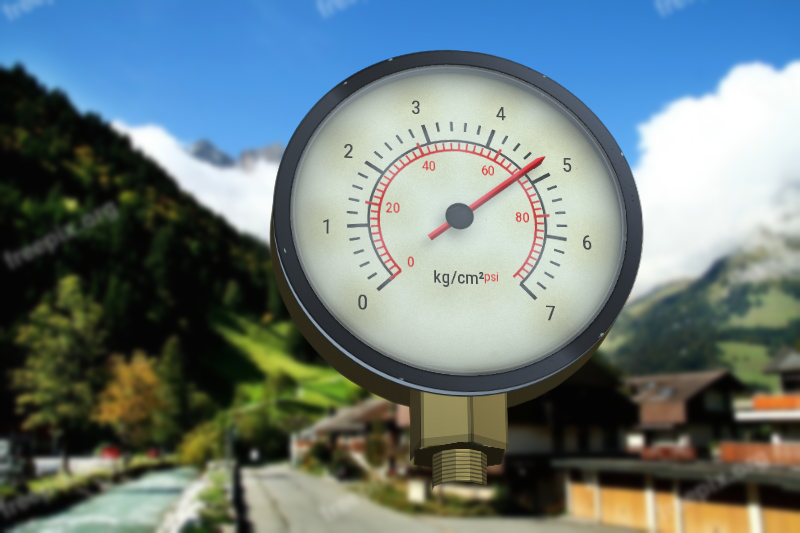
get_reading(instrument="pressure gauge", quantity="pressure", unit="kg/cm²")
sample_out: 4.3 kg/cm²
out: 4.8 kg/cm²
